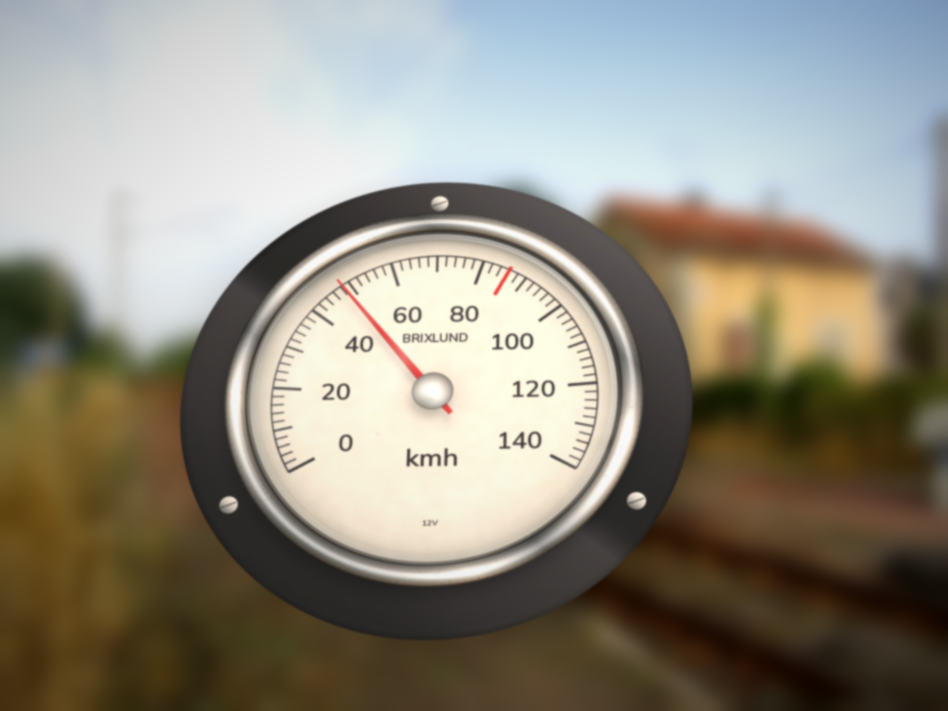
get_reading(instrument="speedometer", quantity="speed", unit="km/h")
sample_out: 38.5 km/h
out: 48 km/h
